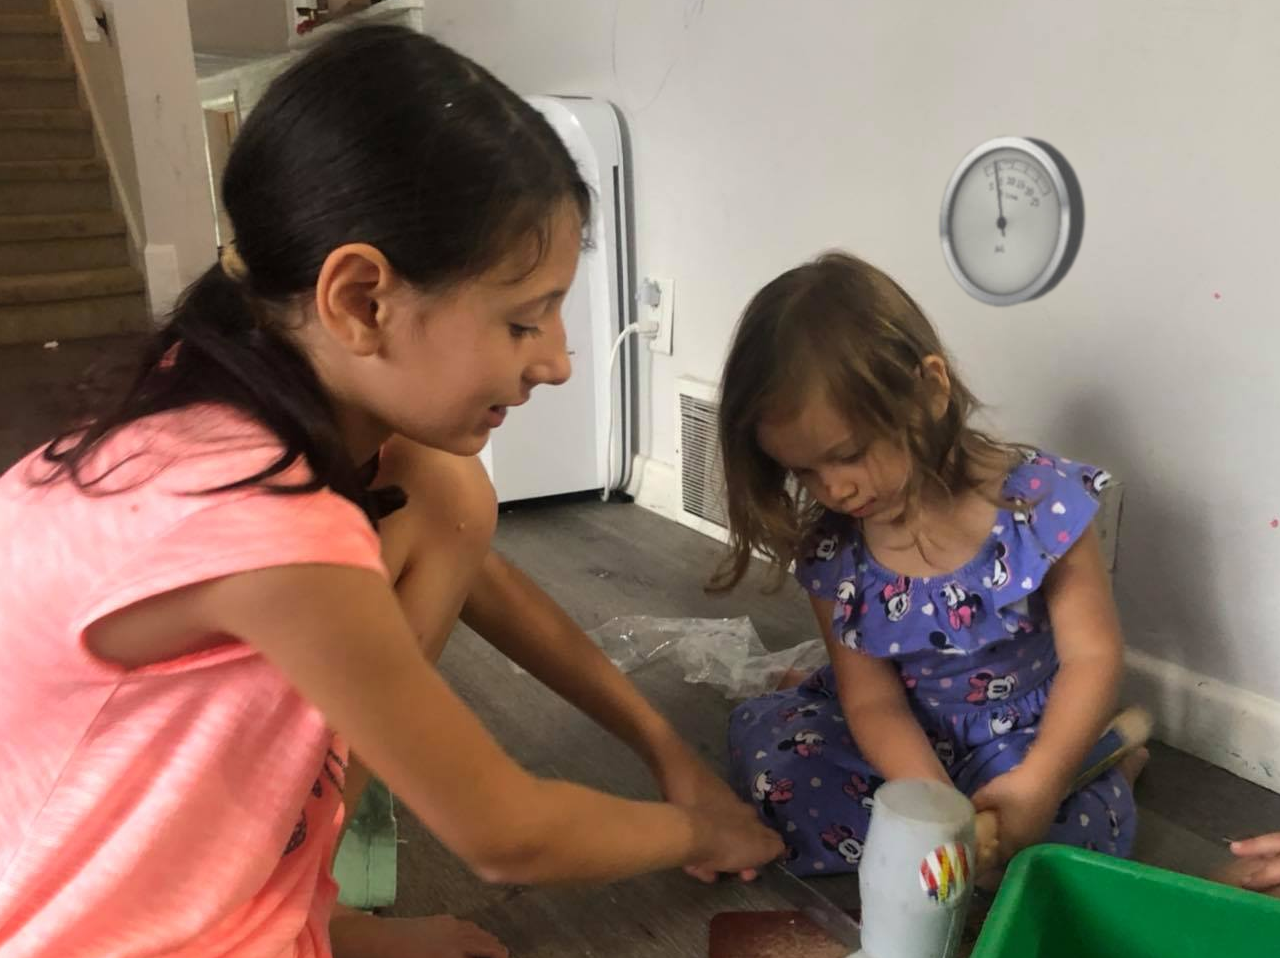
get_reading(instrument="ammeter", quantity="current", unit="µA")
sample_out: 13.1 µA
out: 5 µA
